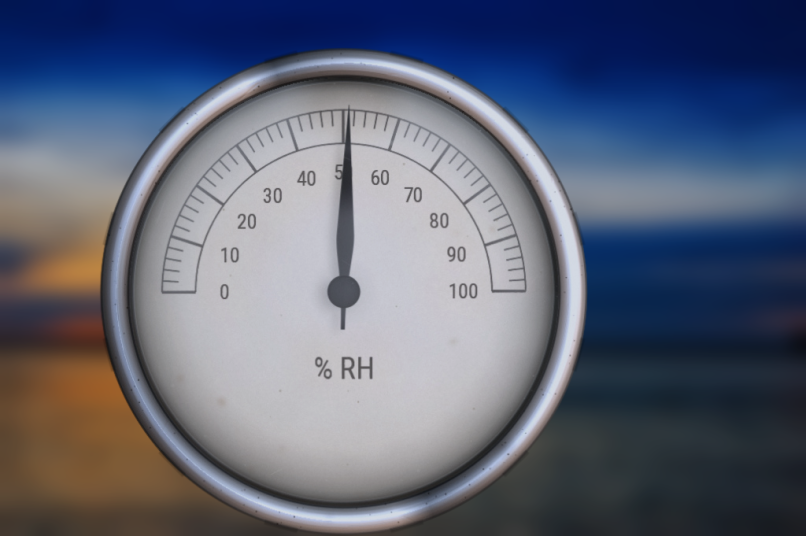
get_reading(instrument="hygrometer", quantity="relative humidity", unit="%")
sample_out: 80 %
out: 51 %
